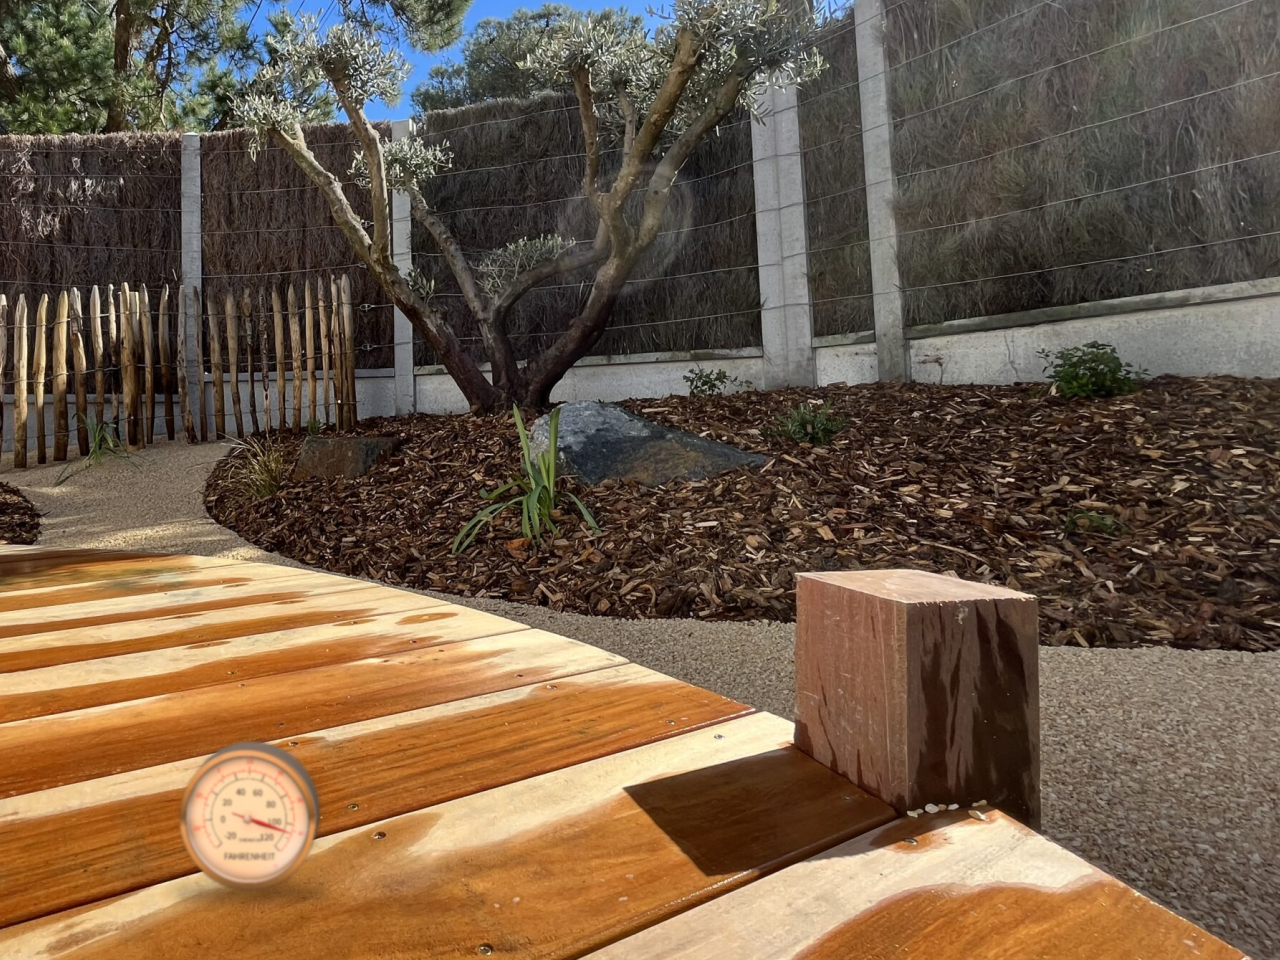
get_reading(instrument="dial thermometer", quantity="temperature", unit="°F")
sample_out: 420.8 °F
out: 105 °F
